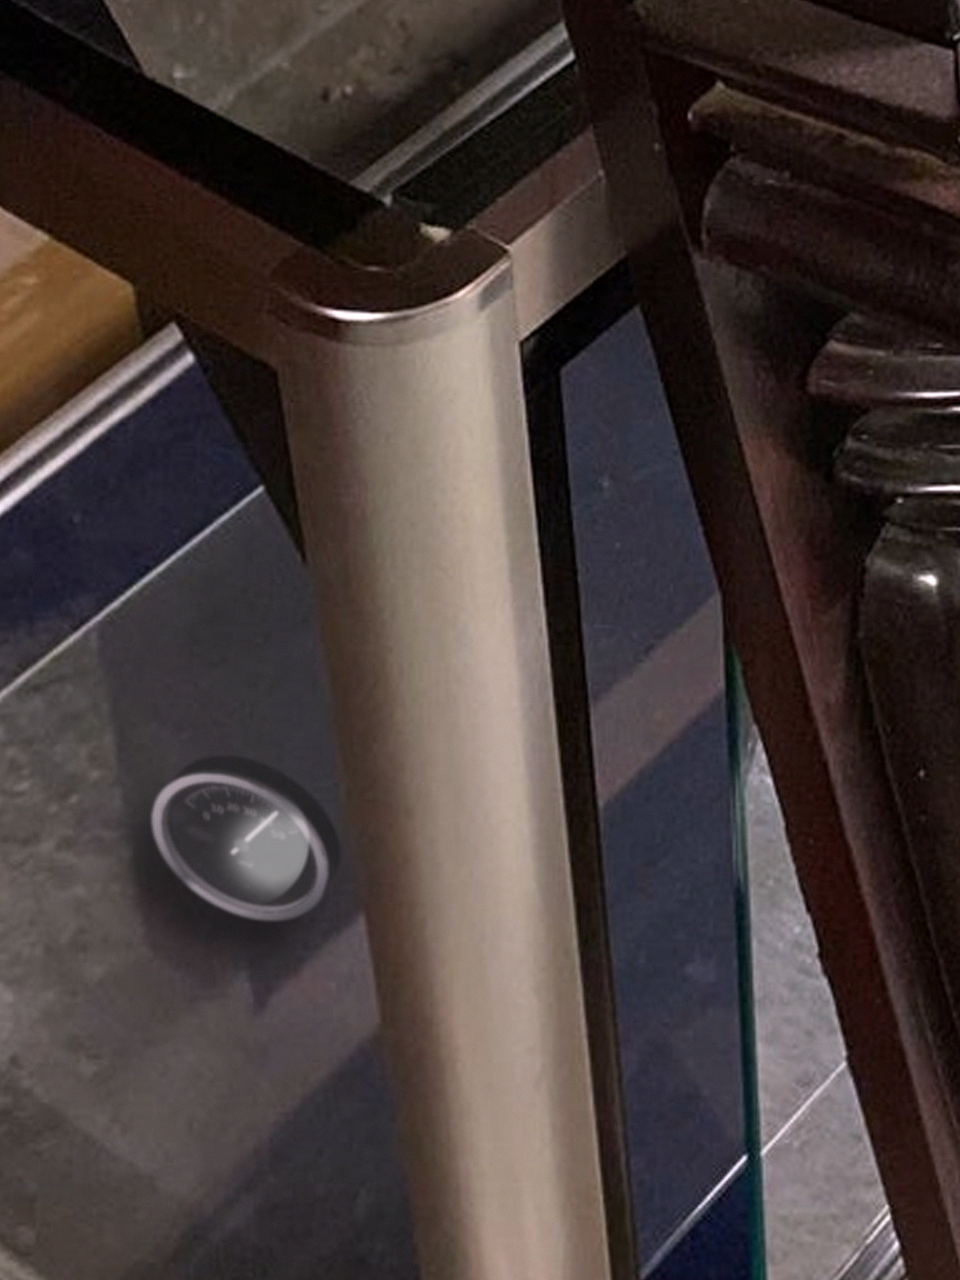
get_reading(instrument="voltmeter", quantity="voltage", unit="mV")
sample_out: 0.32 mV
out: 40 mV
